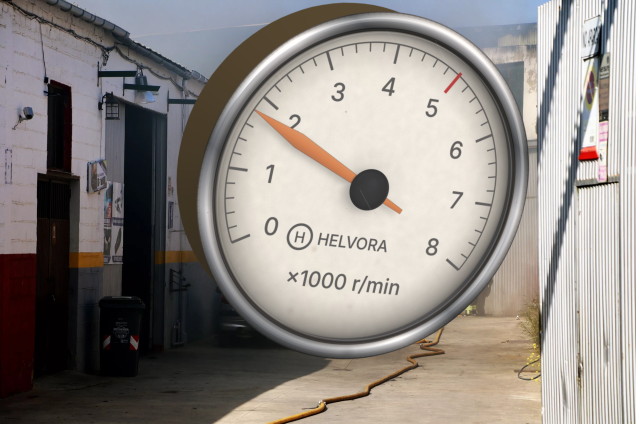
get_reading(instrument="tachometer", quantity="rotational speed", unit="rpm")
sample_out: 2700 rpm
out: 1800 rpm
